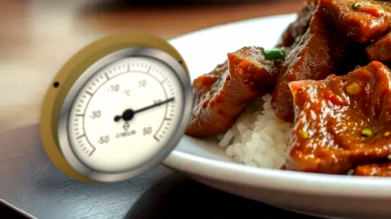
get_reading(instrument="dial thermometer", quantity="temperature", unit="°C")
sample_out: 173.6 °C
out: 30 °C
